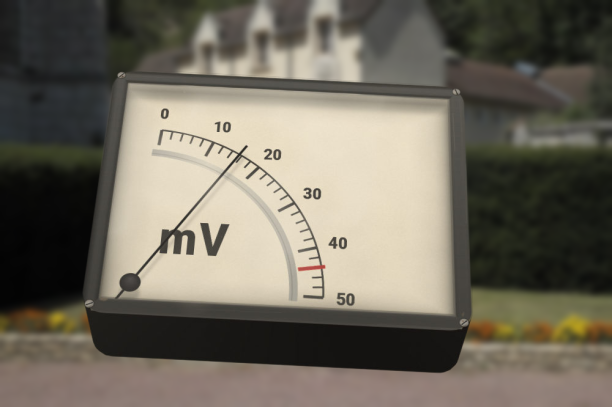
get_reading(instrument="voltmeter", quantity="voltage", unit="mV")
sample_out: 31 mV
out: 16 mV
